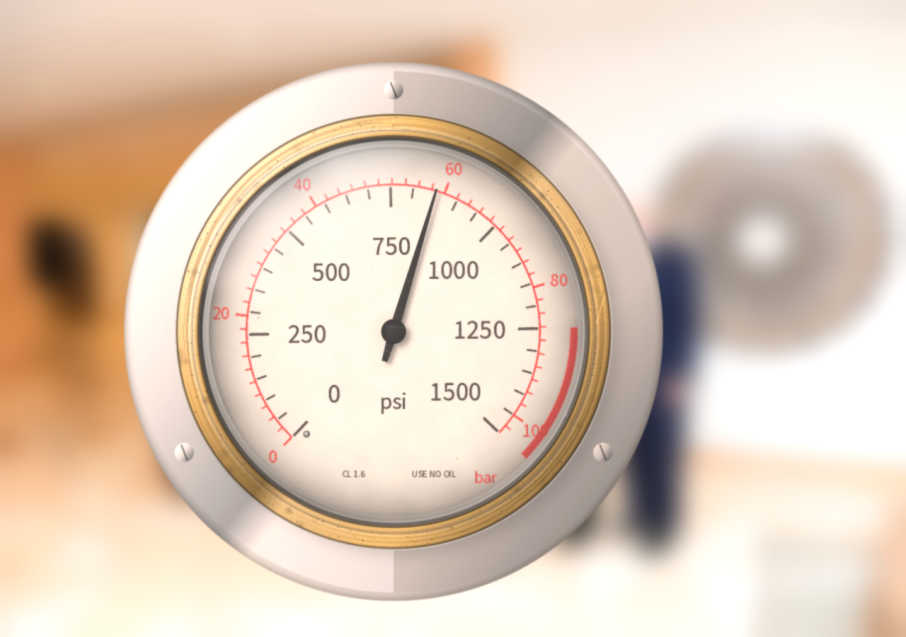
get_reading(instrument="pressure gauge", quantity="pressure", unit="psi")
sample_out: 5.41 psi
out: 850 psi
